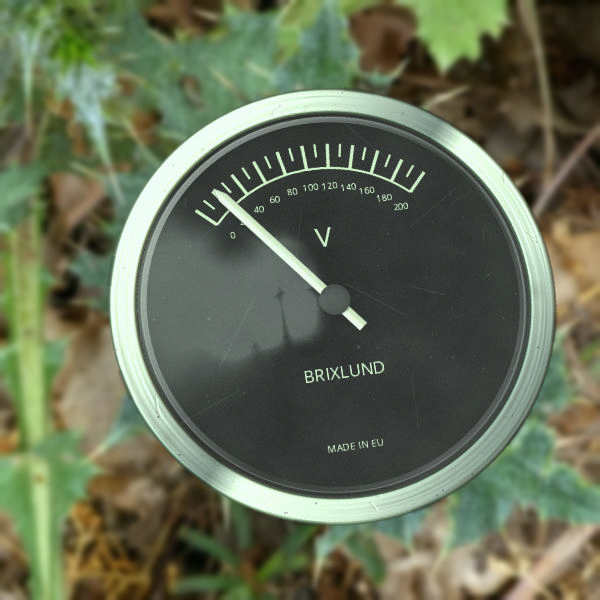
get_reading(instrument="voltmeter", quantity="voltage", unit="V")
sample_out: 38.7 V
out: 20 V
